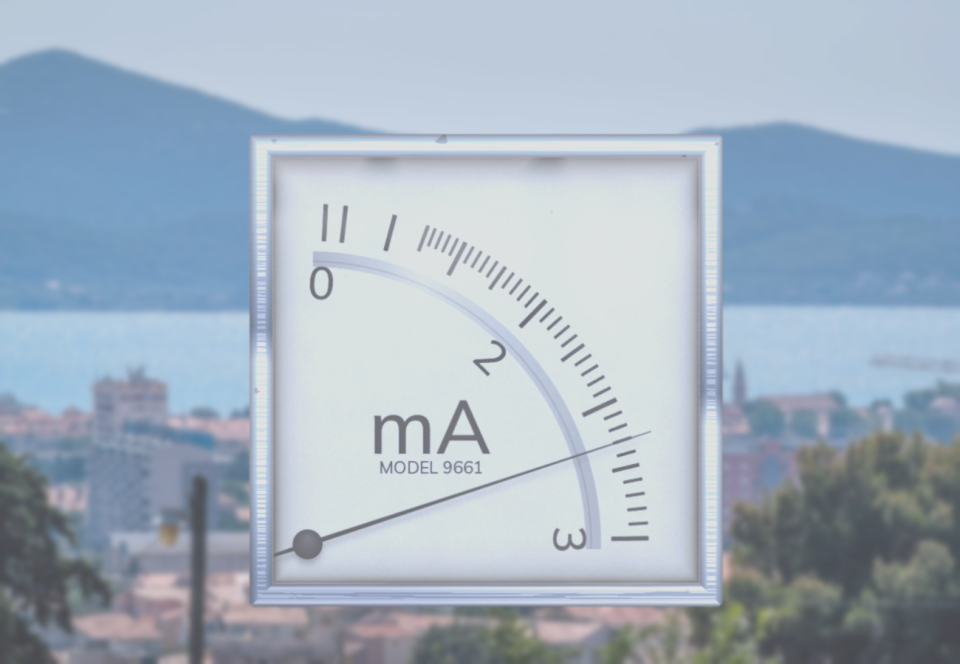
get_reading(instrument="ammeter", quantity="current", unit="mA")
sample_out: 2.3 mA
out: 2.65 mA
